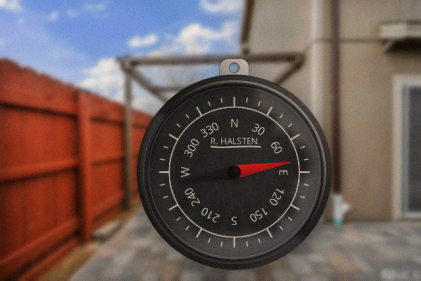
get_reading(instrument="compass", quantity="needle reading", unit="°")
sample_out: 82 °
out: 80 °
